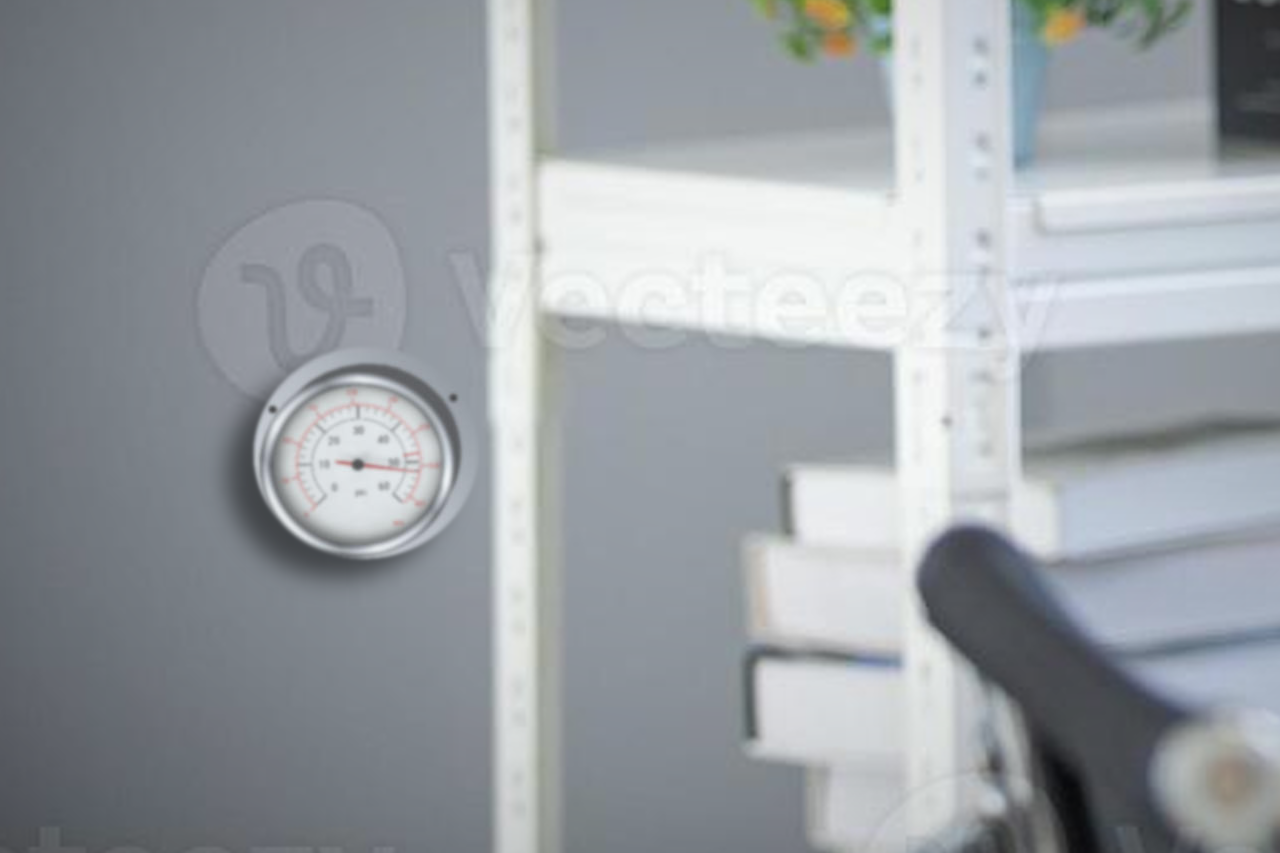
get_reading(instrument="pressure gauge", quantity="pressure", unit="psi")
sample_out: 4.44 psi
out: 52 psi
